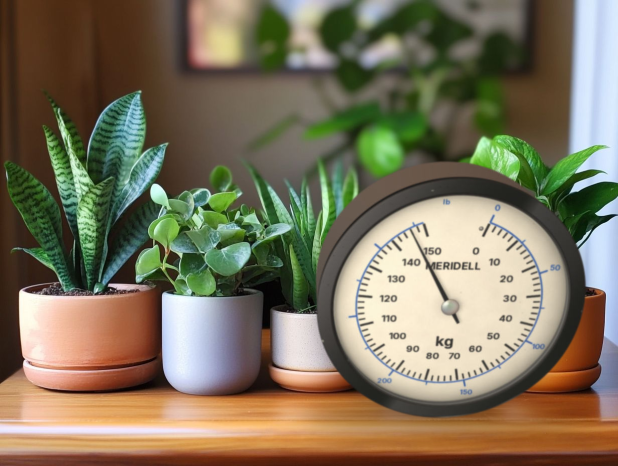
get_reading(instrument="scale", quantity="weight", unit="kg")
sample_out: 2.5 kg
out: 146 kg
